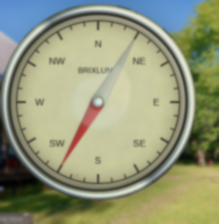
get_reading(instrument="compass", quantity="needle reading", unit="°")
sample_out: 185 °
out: 210 °
